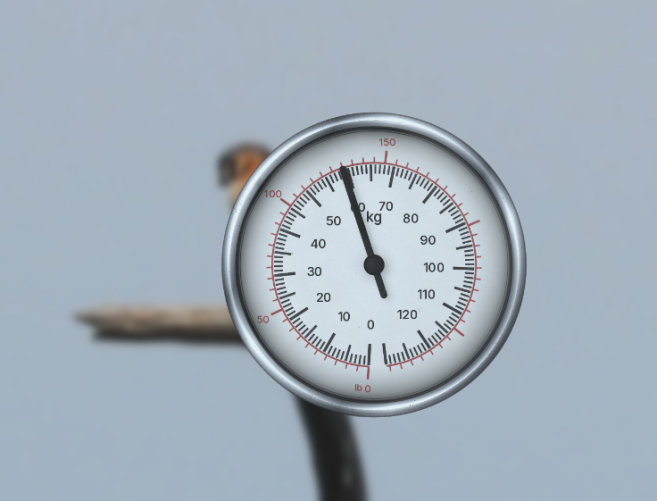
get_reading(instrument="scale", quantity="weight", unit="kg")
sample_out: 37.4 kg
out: 59 kg
